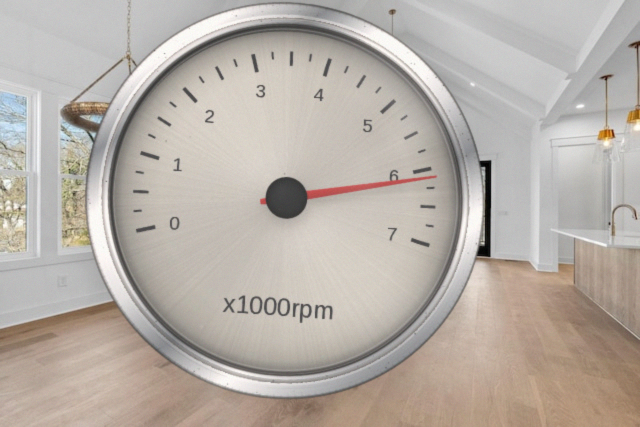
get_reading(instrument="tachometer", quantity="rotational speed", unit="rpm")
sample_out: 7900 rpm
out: 6125 rpm
